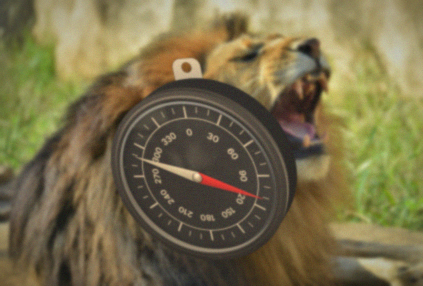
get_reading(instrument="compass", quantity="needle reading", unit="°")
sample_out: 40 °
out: 110 °
